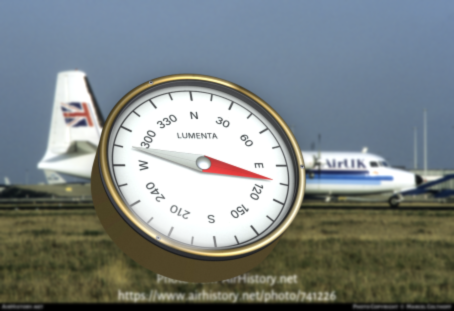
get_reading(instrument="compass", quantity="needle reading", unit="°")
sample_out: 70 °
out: 105 °
